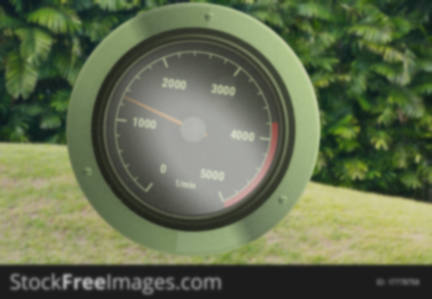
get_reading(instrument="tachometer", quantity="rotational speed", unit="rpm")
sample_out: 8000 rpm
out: 1300 rpm
